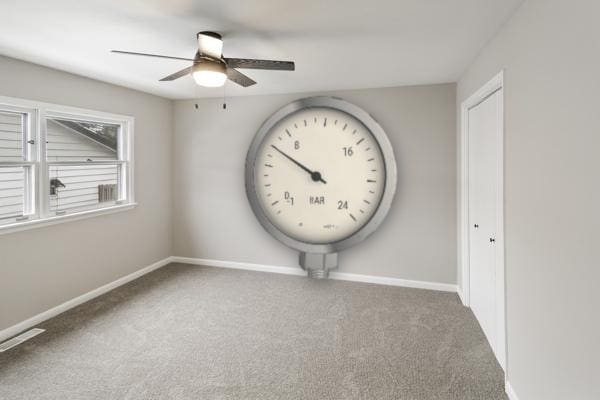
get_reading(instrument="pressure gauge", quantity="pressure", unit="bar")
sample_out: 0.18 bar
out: 6 bar
